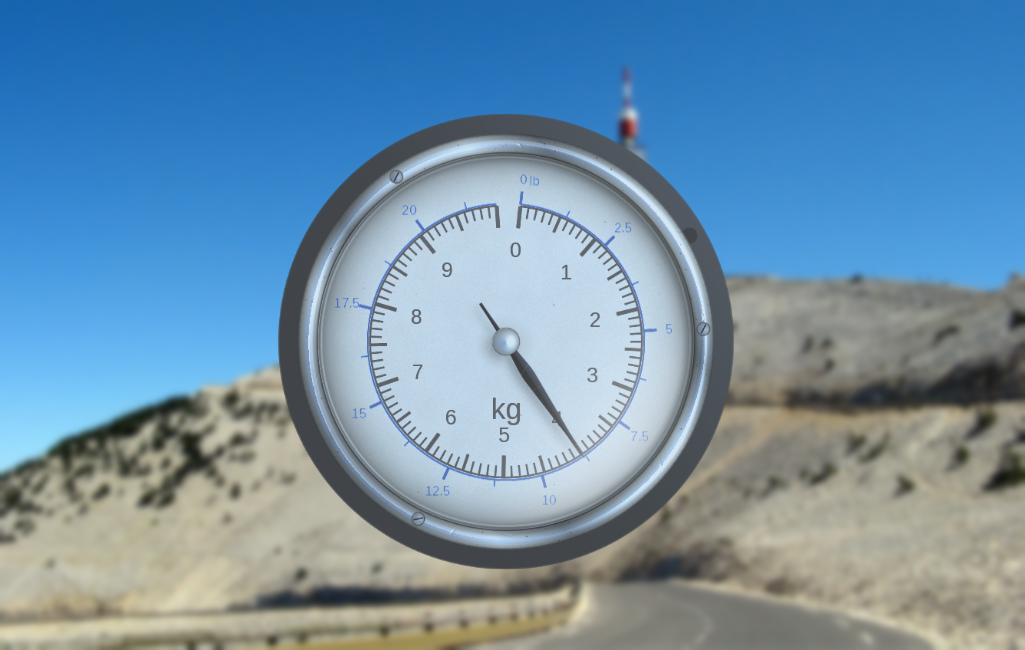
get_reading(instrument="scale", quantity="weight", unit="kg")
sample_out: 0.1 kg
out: 4 kg
